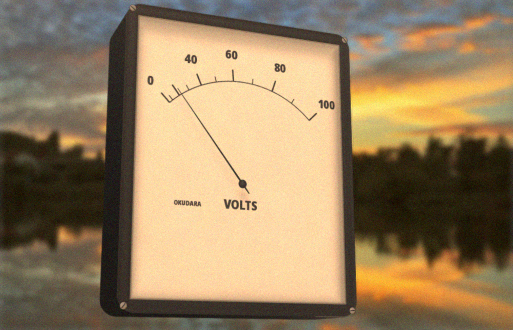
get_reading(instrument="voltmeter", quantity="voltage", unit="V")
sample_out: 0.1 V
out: 20 V
